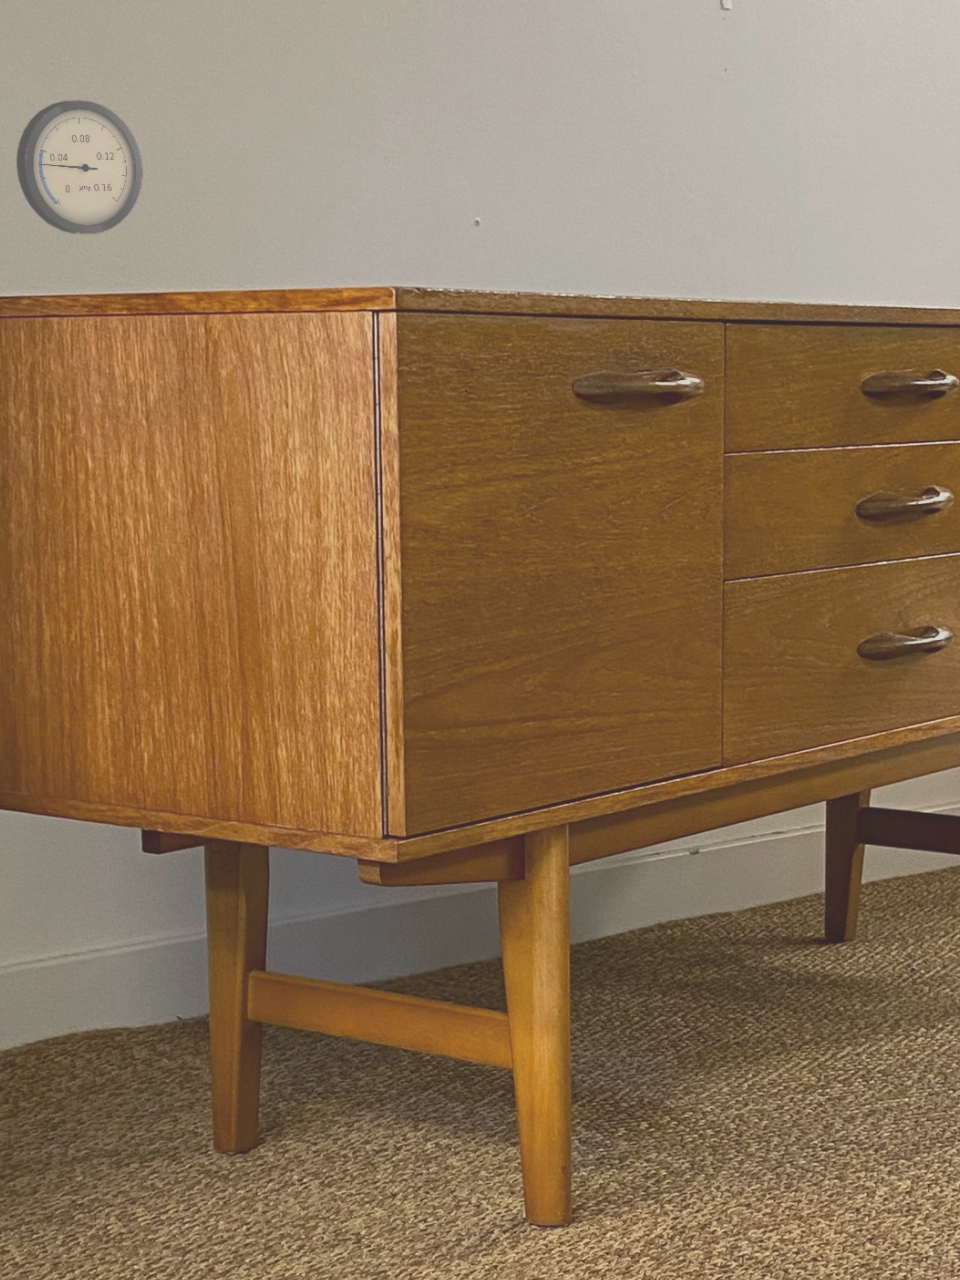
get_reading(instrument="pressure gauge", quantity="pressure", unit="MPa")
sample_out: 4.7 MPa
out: 0.03 MPa
